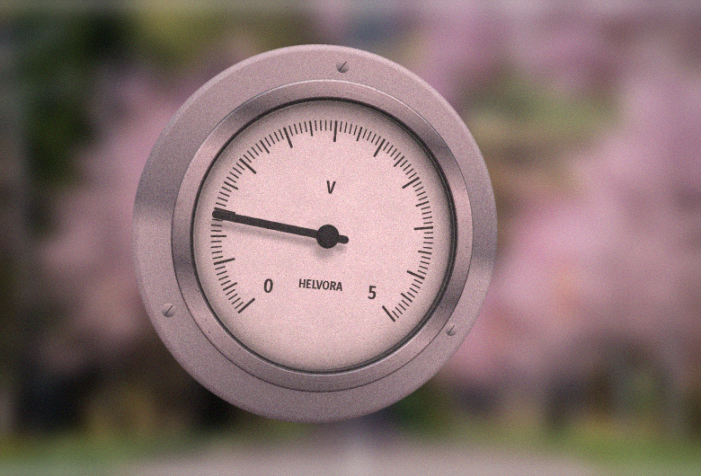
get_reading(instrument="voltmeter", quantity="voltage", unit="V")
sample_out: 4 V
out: 0.95 V
